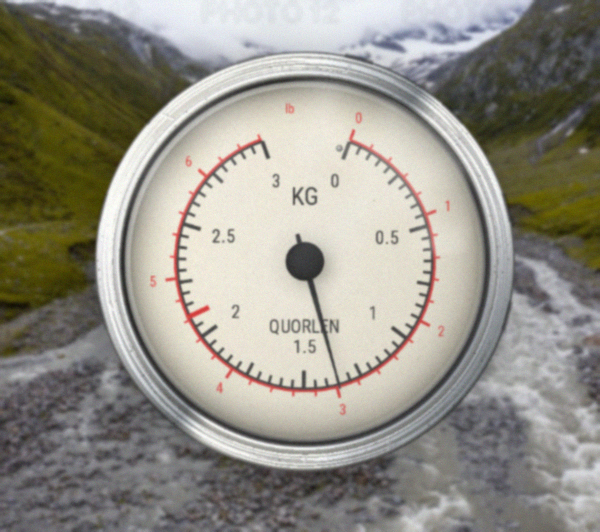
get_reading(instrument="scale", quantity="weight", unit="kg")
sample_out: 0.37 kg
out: 1.35 kg
